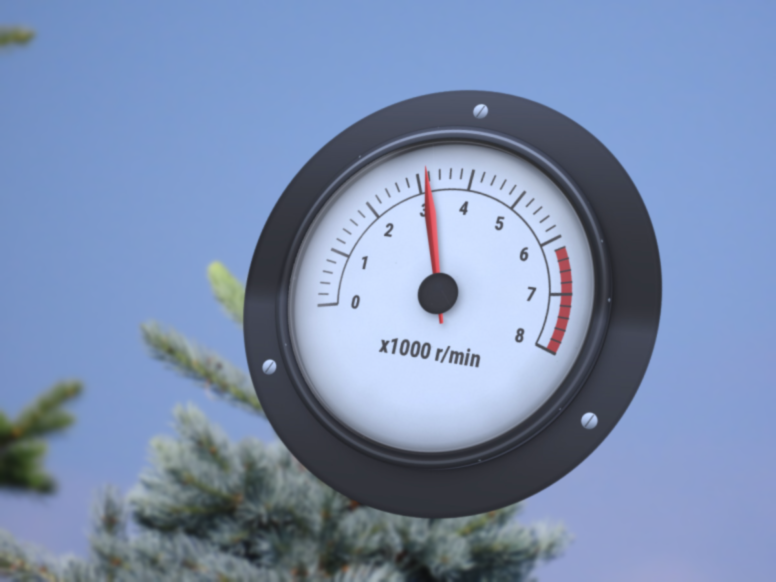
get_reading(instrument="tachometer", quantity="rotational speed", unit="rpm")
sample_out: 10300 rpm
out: 3200 rpm
